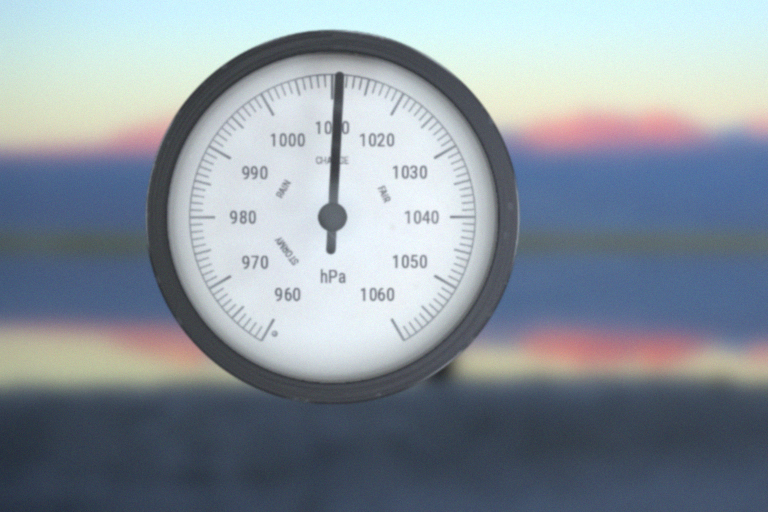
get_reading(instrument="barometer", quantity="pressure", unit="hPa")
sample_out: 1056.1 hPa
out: 1011 hPa
